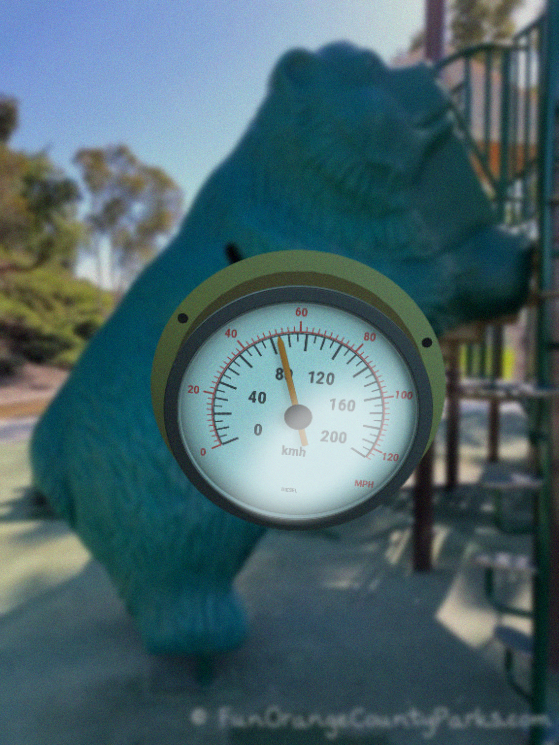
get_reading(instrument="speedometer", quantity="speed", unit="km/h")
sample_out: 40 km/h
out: 85 km/h
